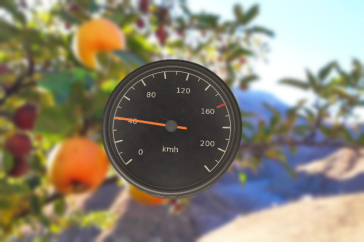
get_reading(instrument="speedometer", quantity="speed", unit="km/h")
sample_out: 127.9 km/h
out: 40 km/h
